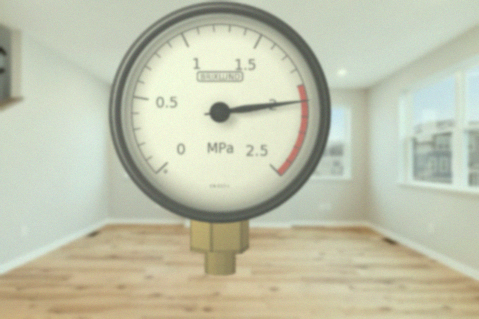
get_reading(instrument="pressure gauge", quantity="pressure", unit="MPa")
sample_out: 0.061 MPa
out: 2 MPa
